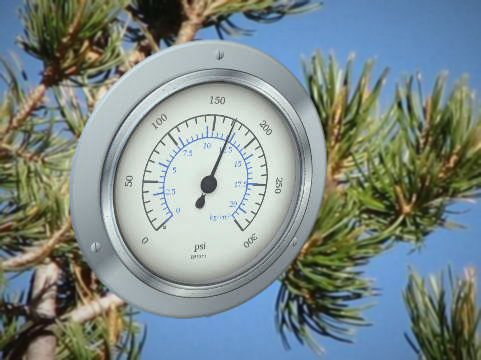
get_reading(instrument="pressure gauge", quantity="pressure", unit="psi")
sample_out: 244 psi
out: 170 psi
